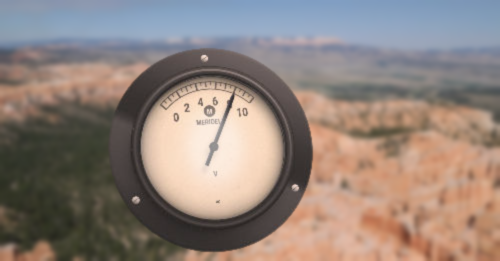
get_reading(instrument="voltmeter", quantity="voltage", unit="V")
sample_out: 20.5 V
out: 8 V
